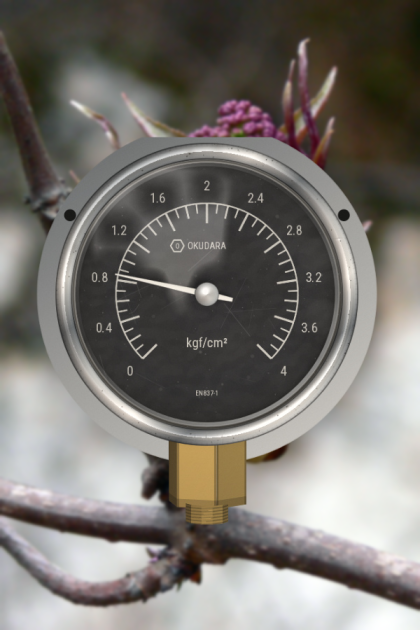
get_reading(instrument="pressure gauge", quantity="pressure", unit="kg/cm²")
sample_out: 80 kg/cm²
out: 0.85 kg/cm²
